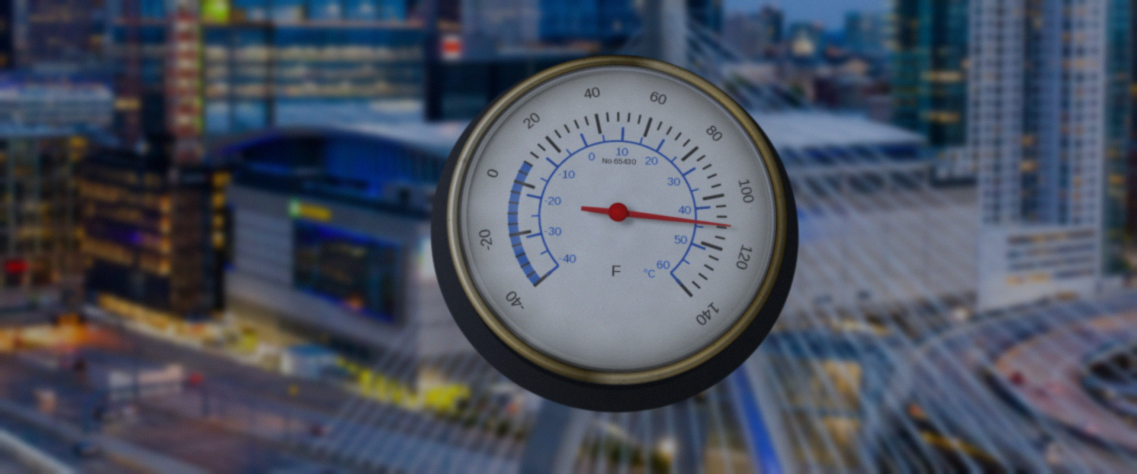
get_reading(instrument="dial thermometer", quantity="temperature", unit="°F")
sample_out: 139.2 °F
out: 112 °F
